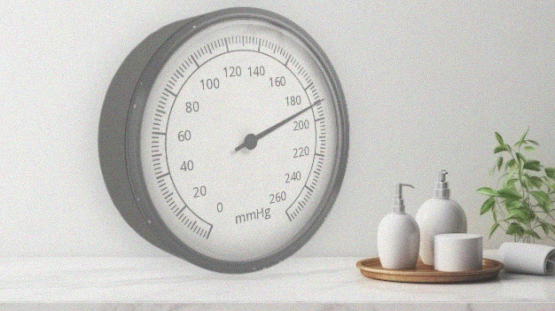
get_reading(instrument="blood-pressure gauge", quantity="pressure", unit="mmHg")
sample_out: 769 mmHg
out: 190 mmHg
